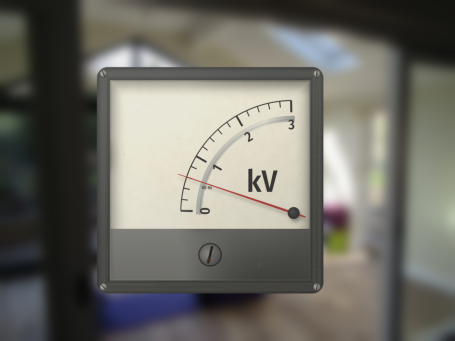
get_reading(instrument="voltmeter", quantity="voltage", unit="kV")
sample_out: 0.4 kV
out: 0.6 kV
